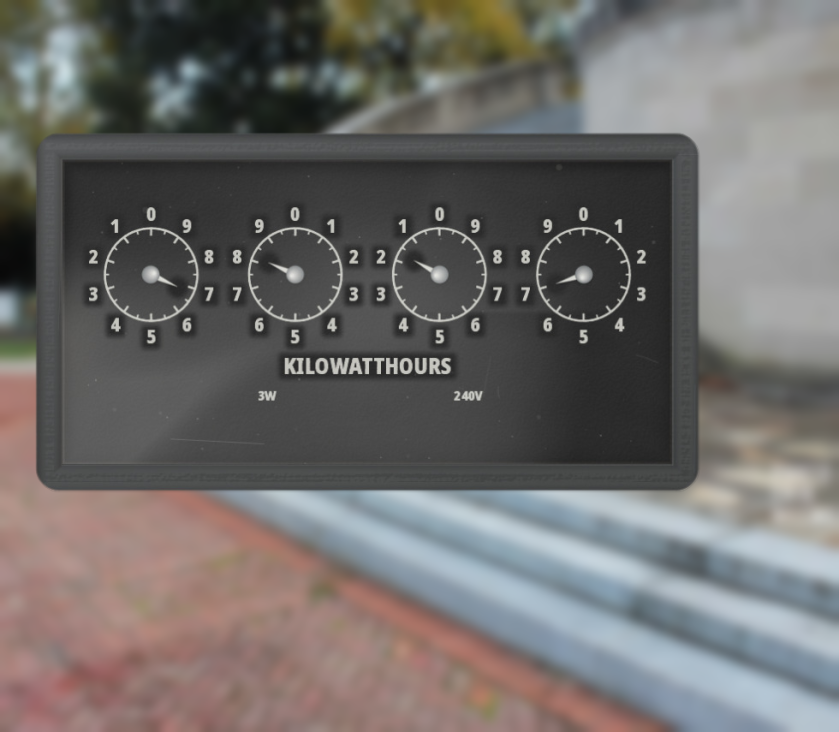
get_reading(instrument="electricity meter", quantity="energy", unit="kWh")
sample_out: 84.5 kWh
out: 6817 kWh
